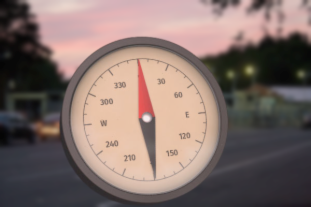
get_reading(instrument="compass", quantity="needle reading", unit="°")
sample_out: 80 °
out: 0 °
